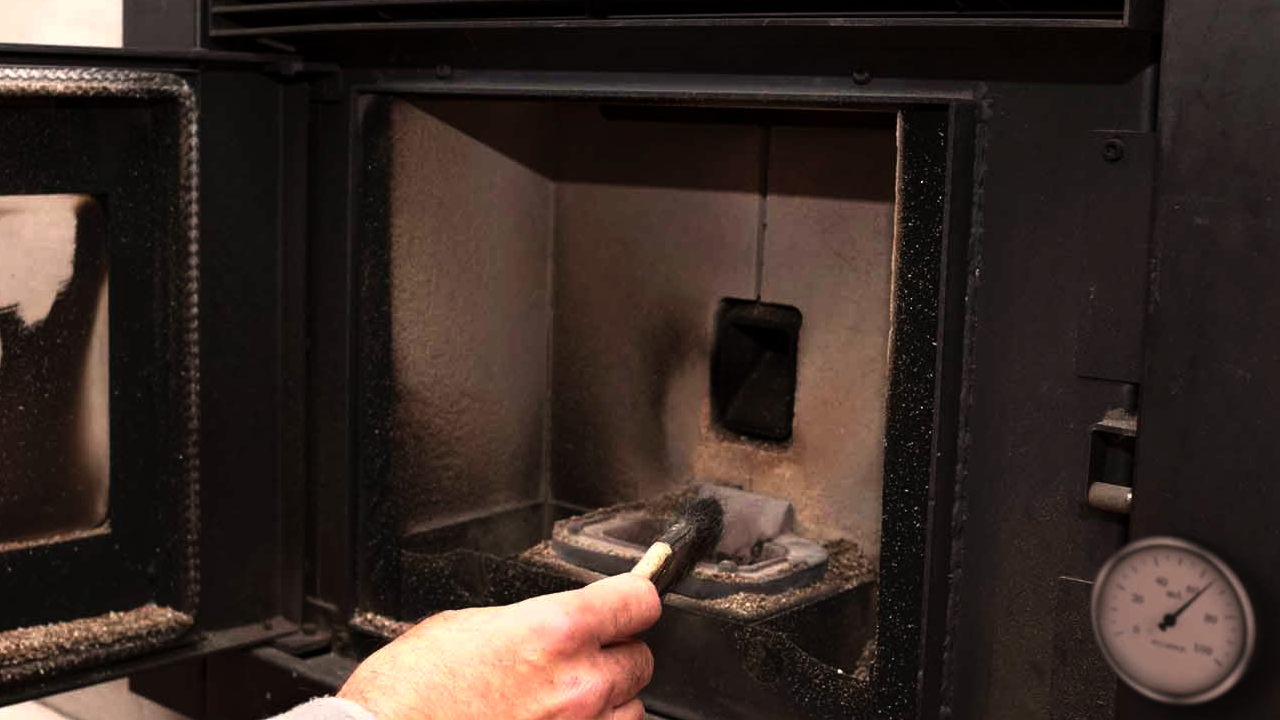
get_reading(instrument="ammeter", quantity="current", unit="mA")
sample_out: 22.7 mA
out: 65 mA
